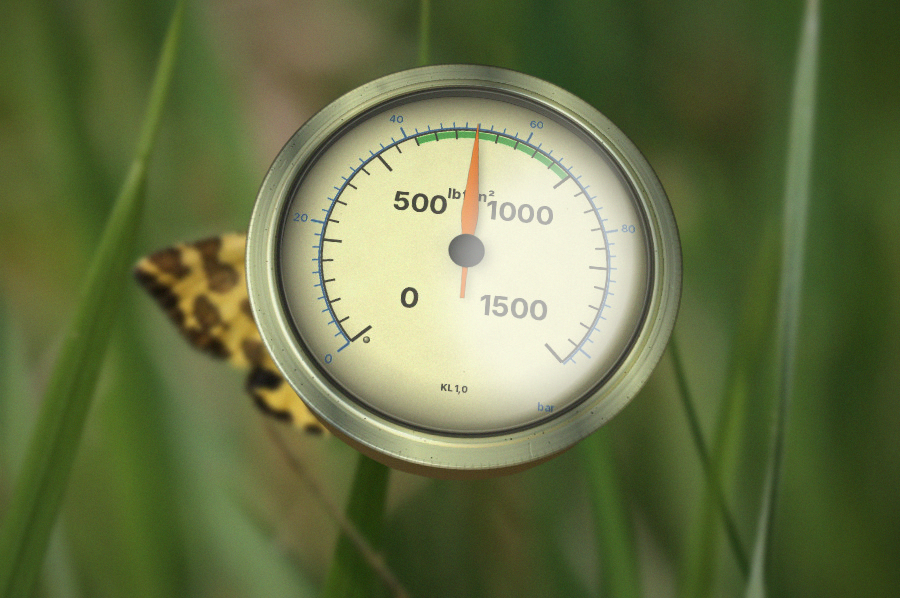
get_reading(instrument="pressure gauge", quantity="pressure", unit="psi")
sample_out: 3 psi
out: 750 psi
